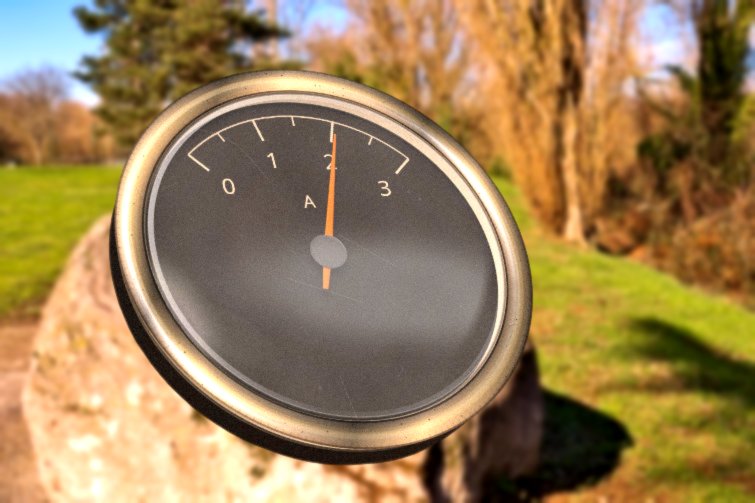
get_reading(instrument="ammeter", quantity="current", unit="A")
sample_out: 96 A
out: 2 A
